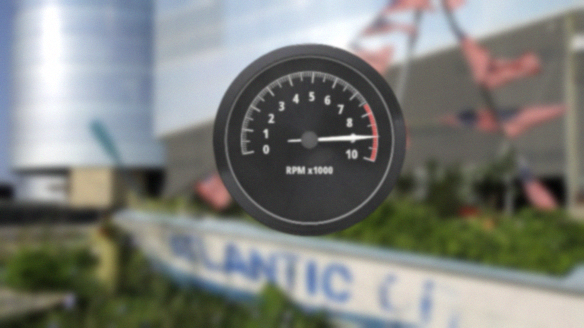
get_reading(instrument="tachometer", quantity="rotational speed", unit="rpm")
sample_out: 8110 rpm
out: 9000 rpm
